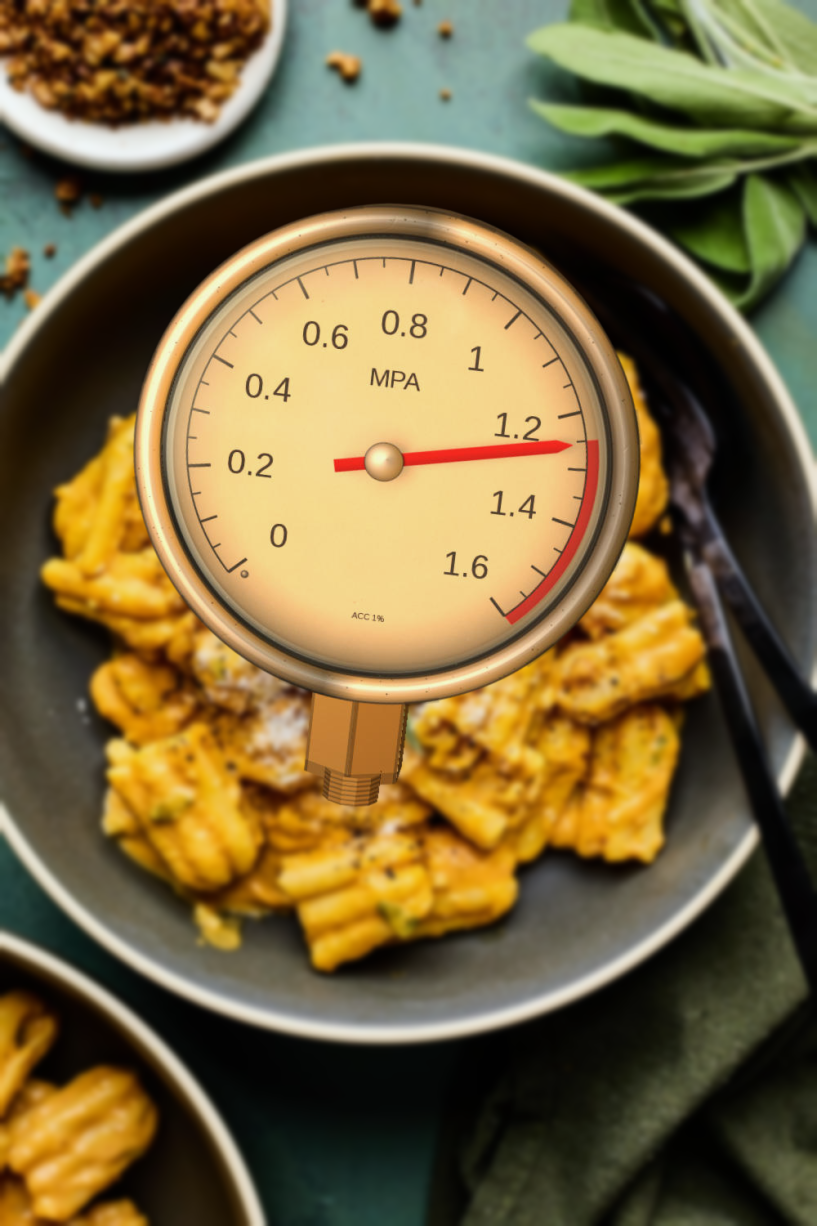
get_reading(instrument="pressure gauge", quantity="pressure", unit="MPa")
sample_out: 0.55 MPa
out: 1.25 MPa
